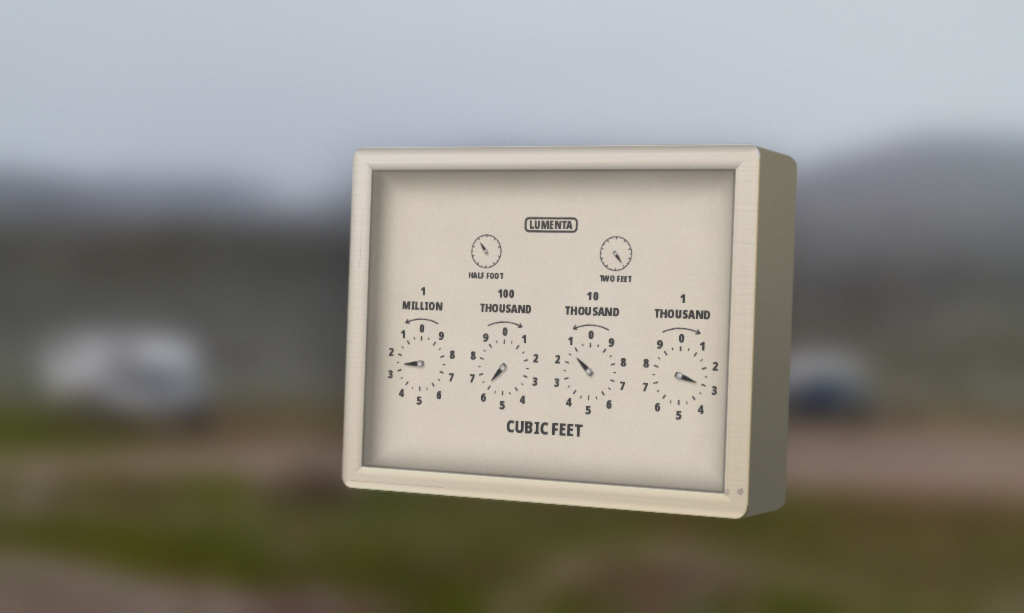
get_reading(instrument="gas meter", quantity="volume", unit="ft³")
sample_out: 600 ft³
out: 261300 ft³
